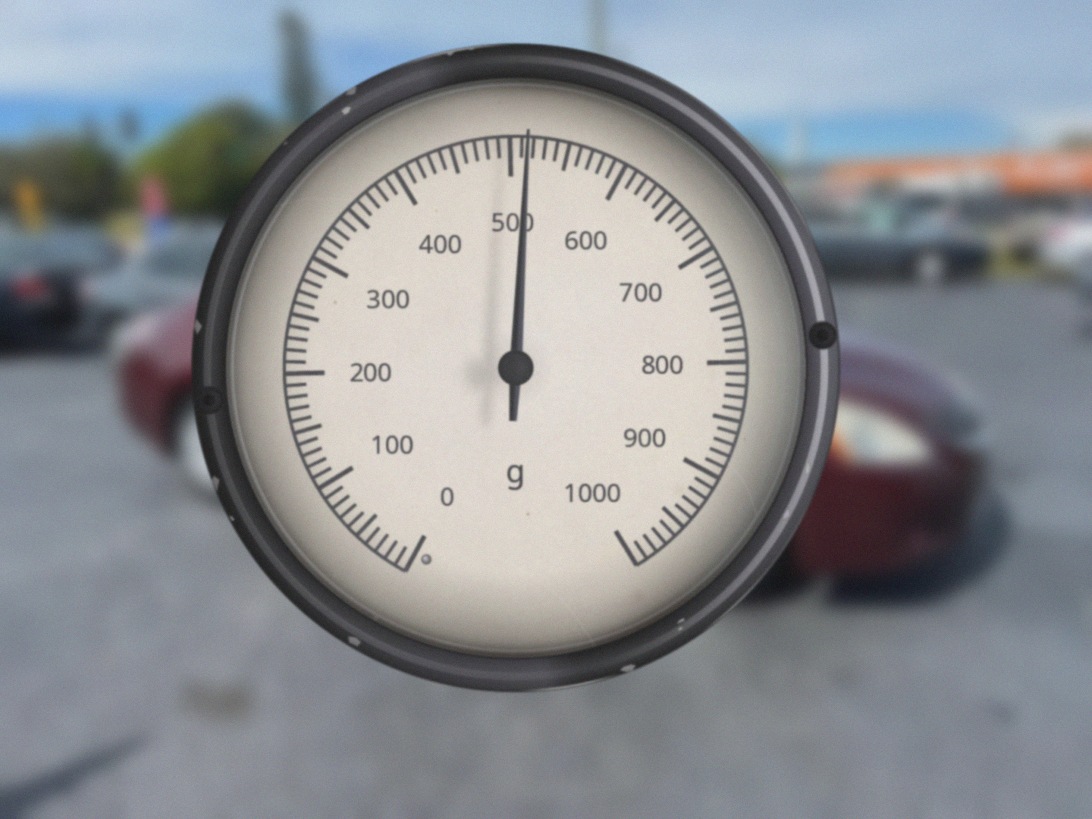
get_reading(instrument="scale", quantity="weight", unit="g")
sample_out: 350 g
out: 515 g
